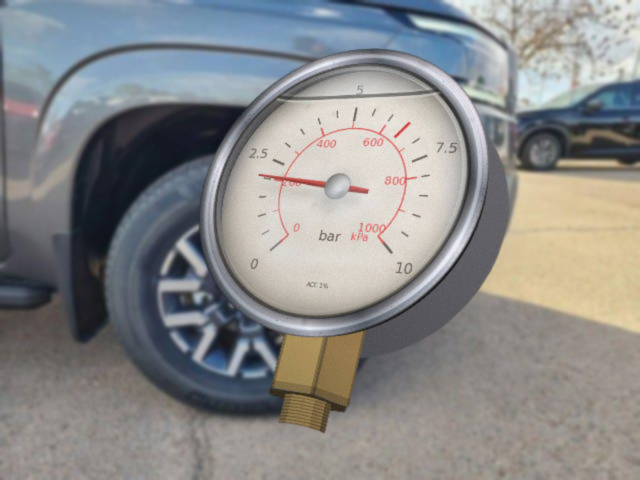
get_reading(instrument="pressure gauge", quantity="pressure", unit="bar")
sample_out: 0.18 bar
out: 2 bar
